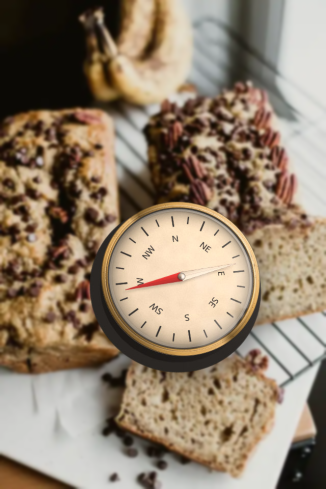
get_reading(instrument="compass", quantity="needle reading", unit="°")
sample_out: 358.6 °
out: 262.5 °
